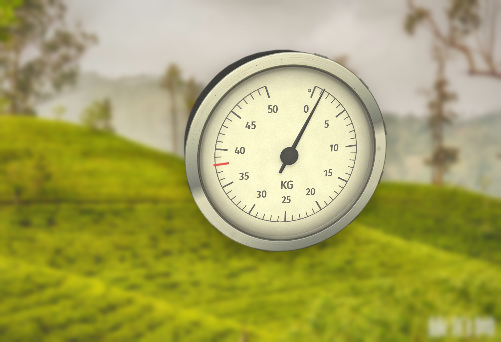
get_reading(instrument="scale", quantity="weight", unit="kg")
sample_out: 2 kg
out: 1 kg
